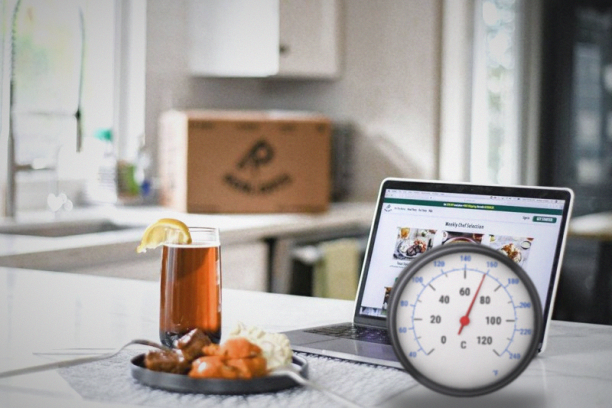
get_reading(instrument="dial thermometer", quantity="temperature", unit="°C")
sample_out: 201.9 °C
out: 70 °C
